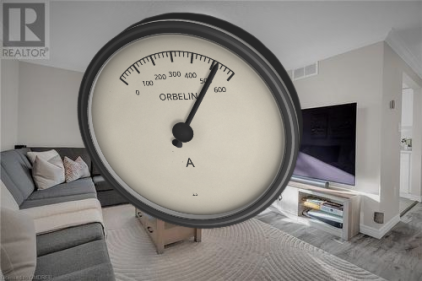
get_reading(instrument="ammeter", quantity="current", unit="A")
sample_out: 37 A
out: 520 A
